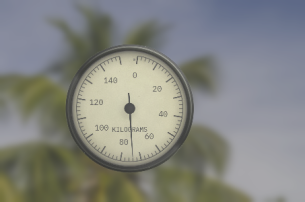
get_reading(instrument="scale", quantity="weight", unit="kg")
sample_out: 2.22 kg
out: 74 kg
